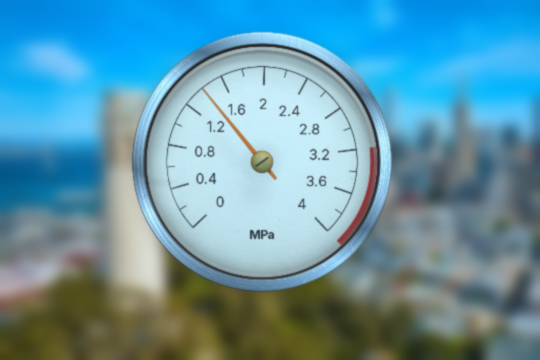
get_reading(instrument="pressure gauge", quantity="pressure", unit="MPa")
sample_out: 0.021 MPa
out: 1.4 MPa
